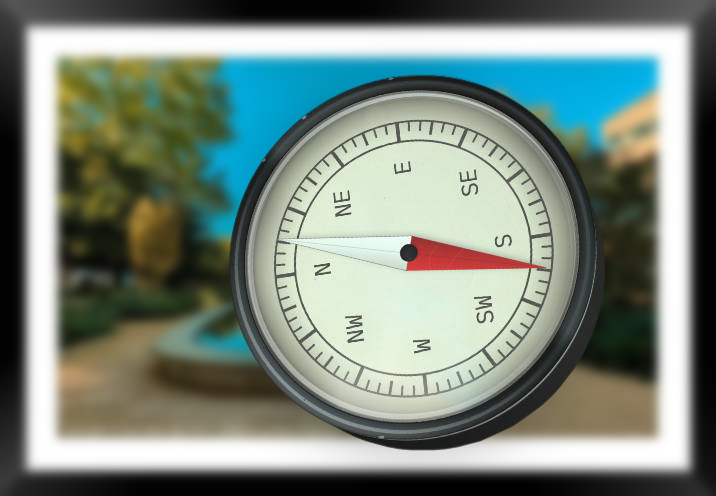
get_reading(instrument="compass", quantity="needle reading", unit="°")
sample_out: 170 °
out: 195 °
